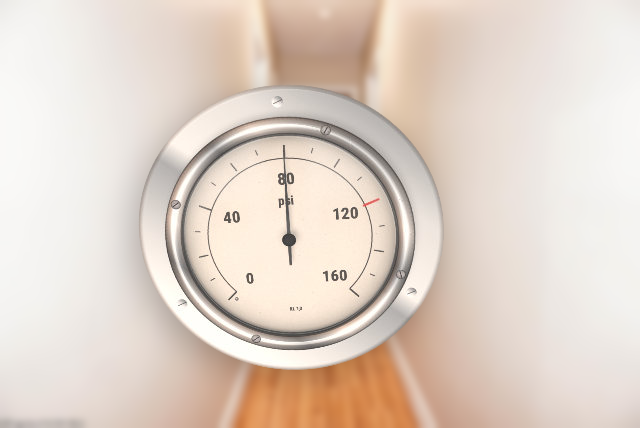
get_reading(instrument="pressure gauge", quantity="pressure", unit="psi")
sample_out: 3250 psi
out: 80 psi
